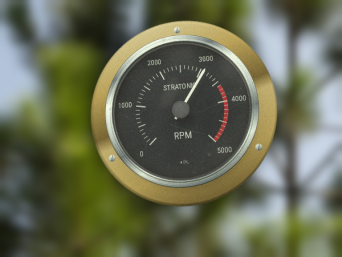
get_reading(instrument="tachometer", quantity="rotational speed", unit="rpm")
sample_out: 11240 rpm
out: 3100 rpm
